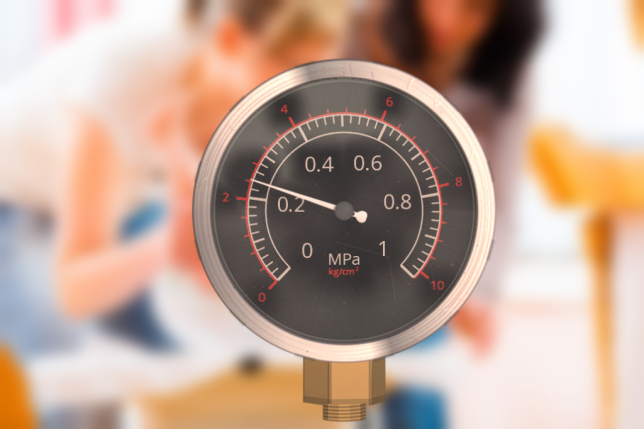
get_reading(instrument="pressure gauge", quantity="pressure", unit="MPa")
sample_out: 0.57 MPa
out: 0.24 MPa
